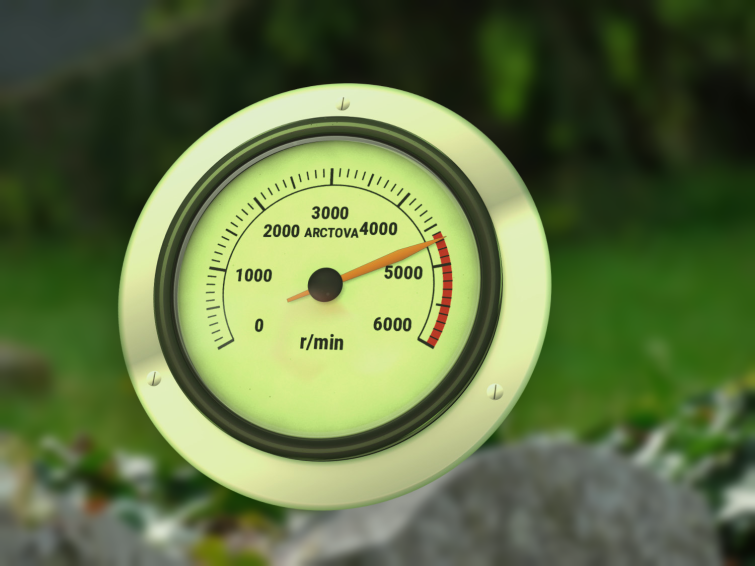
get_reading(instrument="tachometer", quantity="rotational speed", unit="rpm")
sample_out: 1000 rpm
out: 4700 rpm
